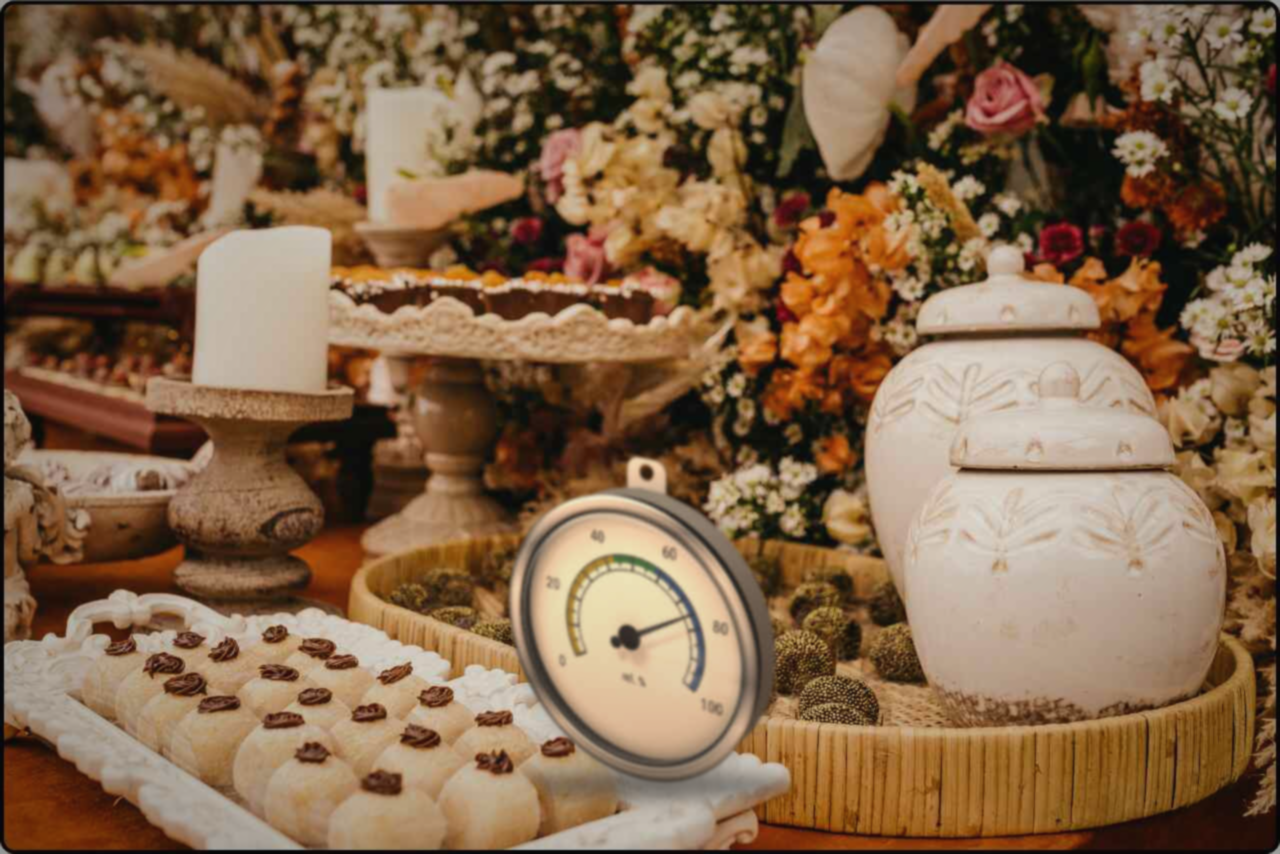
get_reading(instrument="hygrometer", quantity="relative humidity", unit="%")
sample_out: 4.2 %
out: 75 %
